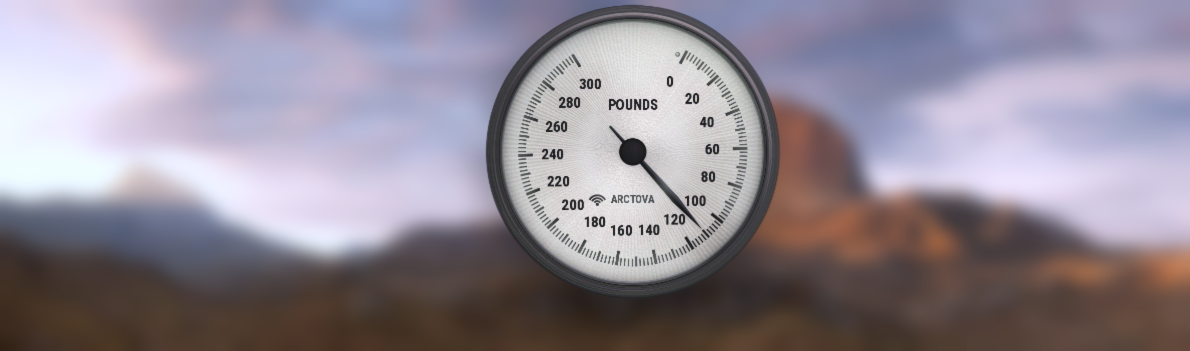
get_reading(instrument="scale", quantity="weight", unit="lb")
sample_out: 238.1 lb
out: 110 lb
